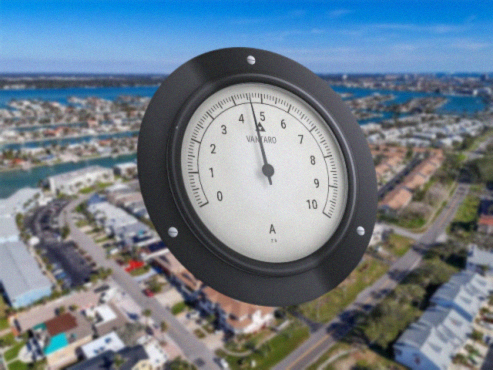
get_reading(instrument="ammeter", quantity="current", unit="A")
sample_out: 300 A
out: 4.5 A
